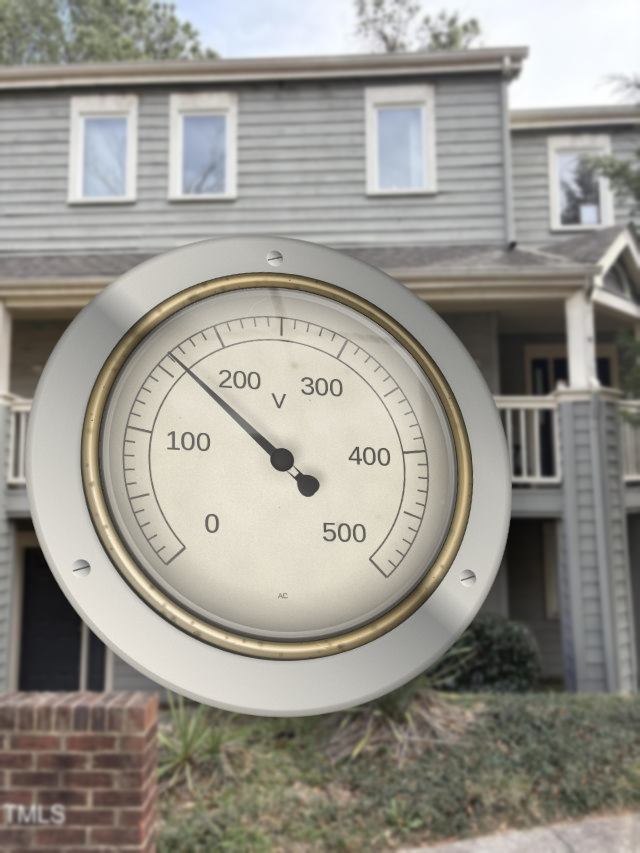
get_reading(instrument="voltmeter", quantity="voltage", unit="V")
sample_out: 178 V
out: 160 V
